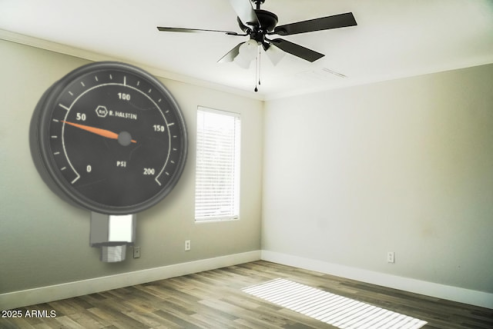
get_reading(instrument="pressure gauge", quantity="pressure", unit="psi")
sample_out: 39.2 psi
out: 40 psi
